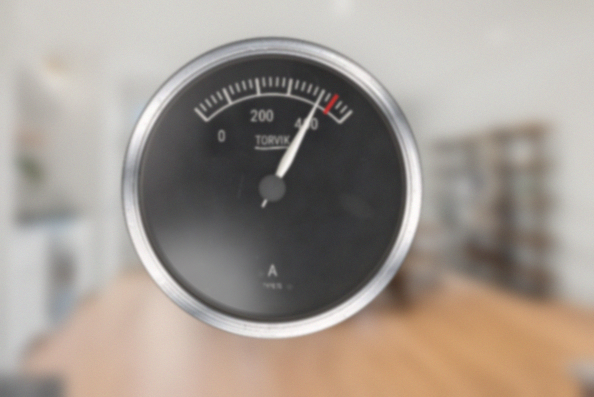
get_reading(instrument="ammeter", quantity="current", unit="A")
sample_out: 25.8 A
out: 400 A
